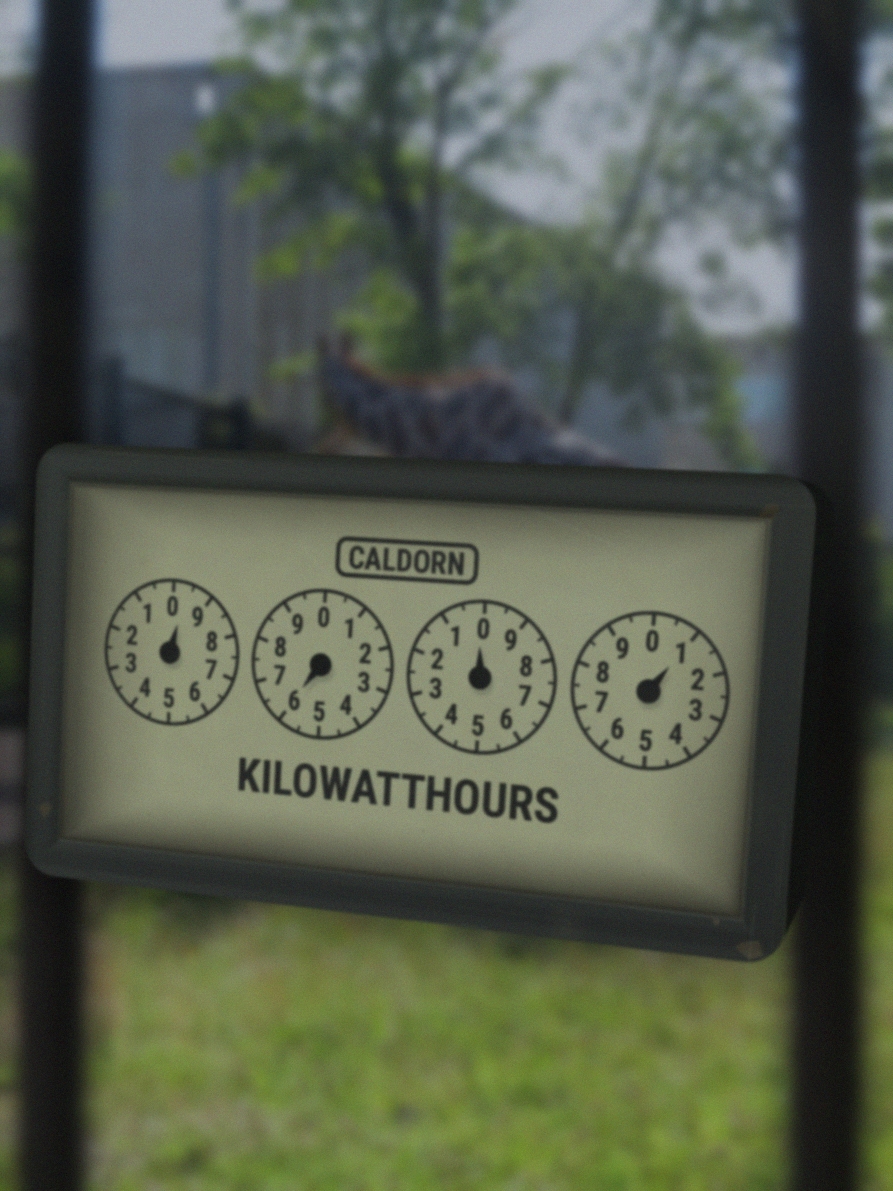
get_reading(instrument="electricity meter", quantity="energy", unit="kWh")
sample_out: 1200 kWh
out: 9601 kWh
